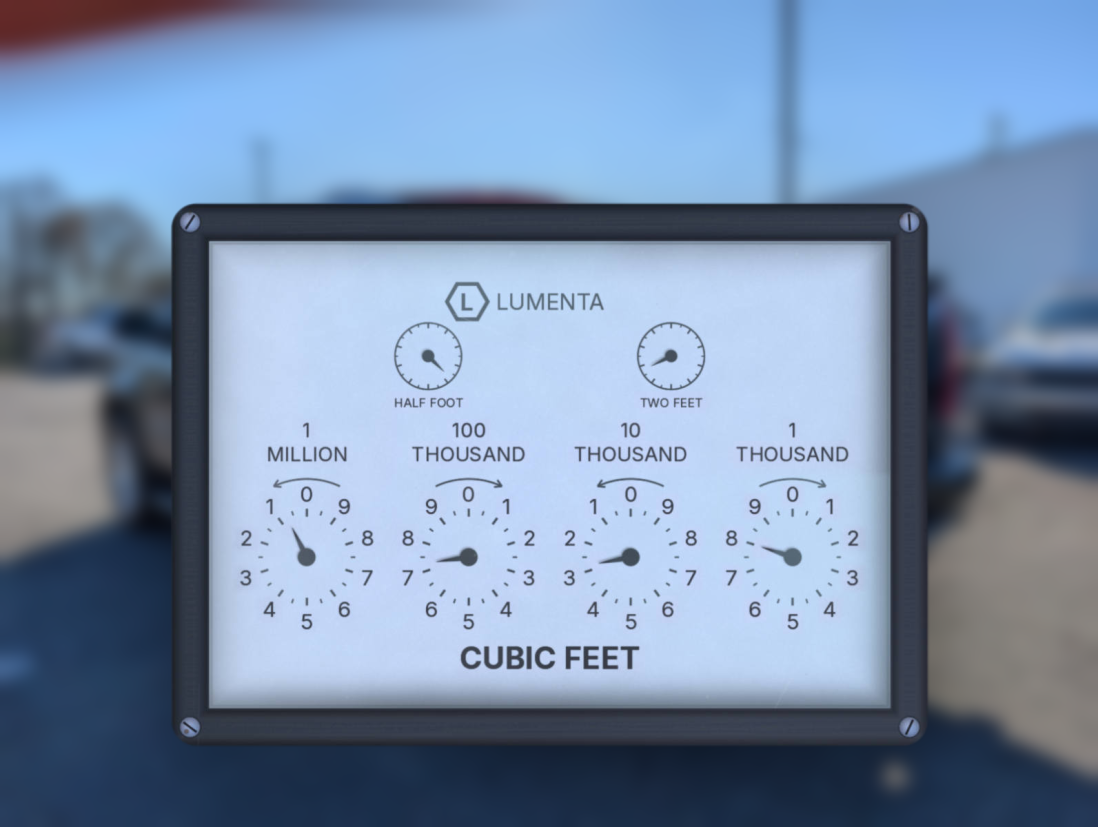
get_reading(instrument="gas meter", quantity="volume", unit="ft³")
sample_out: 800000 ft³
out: 72800 ft³
